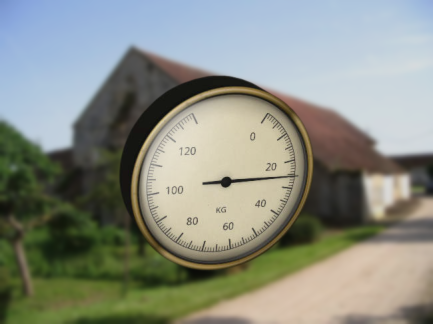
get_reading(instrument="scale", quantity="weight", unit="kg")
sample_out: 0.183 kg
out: 25 kg
